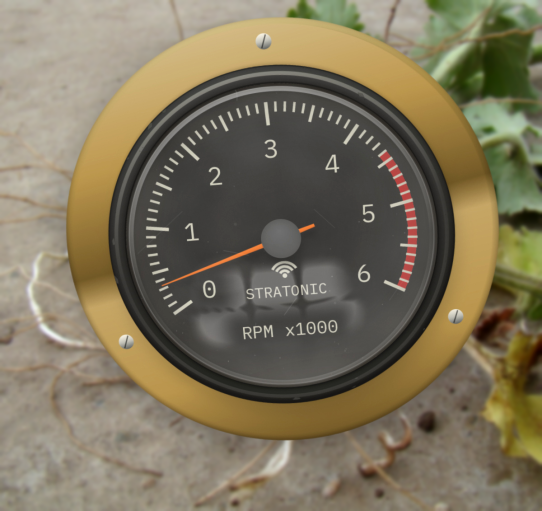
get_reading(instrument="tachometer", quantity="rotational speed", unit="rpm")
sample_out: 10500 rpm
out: 350 rpm
